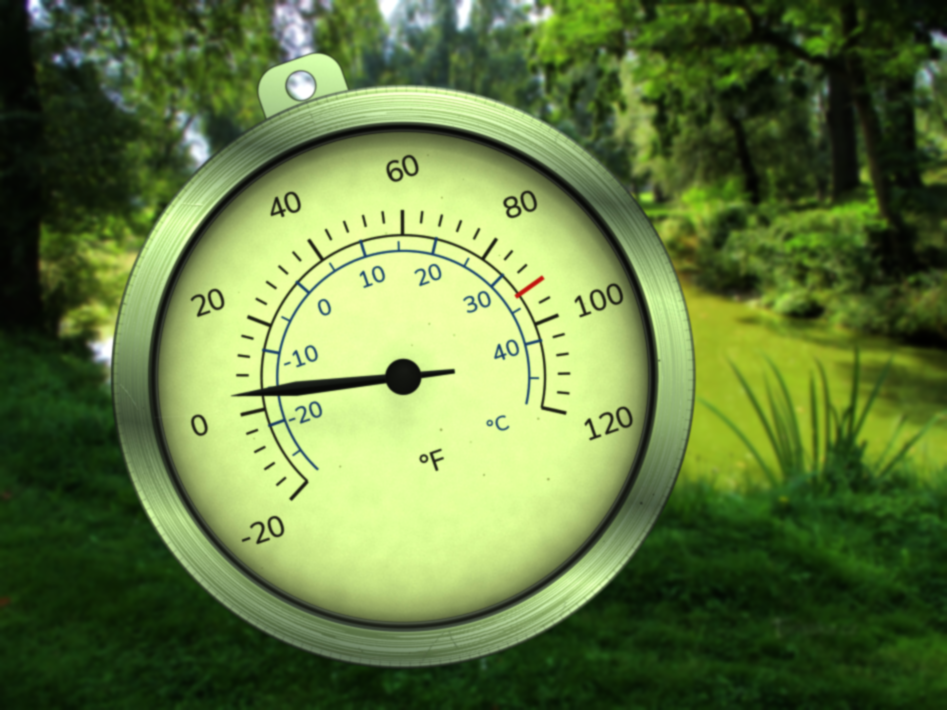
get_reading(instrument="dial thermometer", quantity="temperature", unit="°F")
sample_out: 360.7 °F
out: 4 °F
